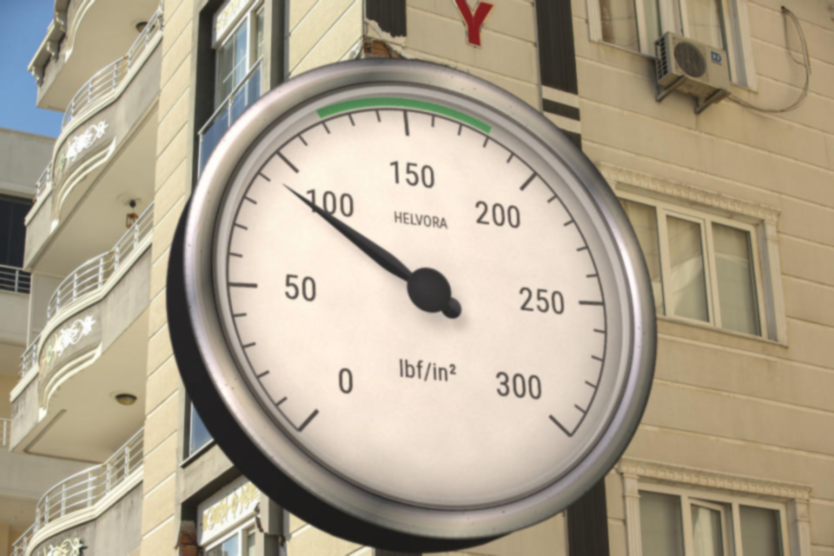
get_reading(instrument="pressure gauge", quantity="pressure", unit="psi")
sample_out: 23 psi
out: 90 psi
